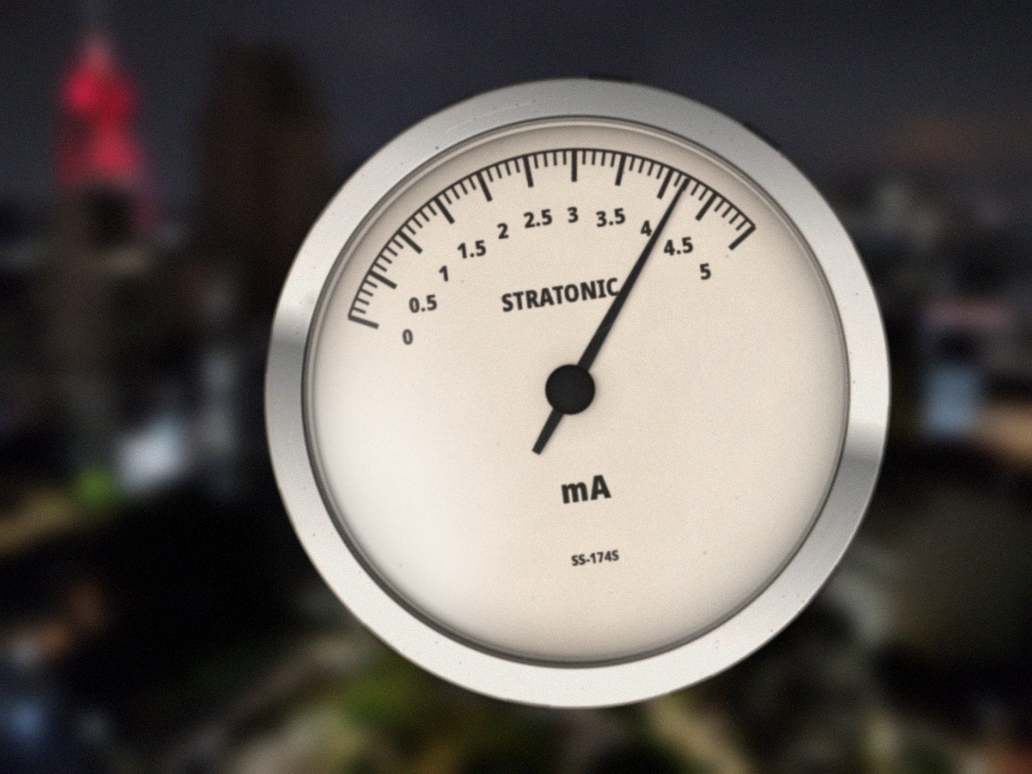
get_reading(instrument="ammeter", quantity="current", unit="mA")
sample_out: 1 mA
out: 4.2 mA
